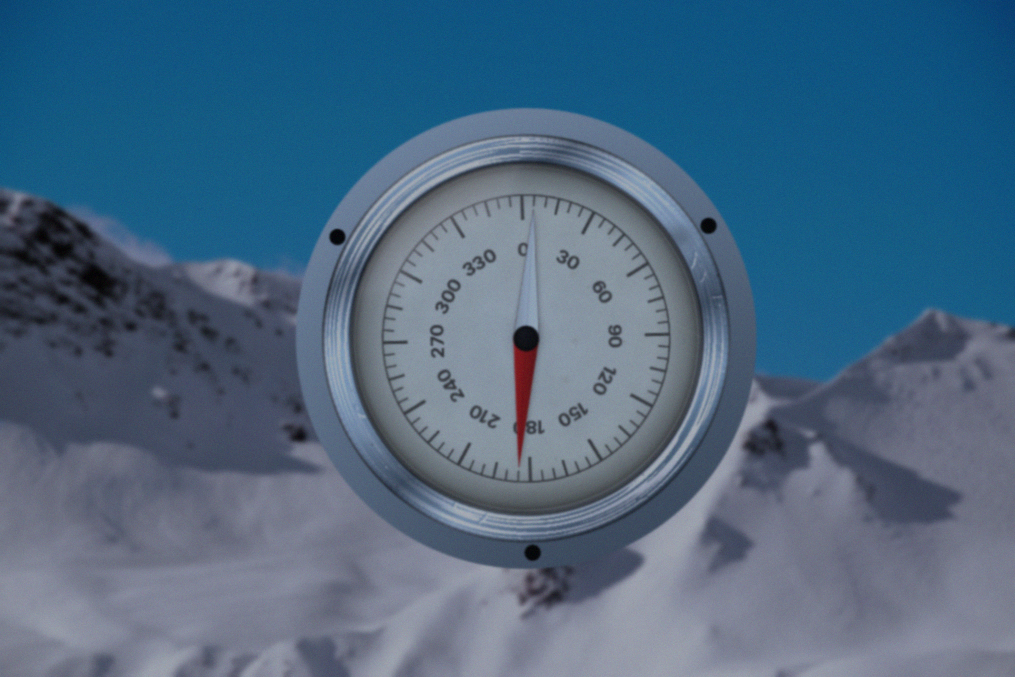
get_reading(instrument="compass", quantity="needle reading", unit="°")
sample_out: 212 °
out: 185 °
